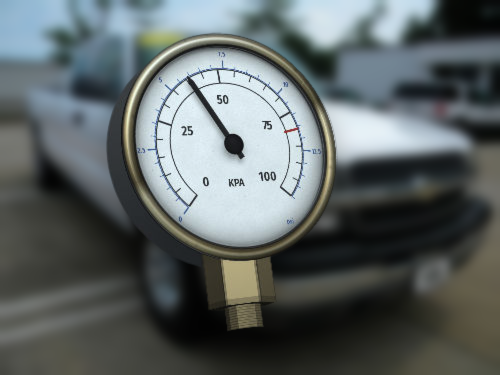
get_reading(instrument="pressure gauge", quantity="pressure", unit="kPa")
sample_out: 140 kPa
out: 40 kPa
